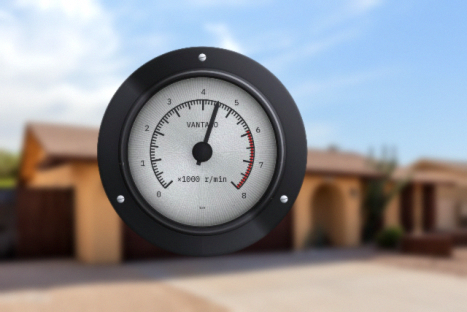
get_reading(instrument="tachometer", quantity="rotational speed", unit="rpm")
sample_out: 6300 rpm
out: 4500 rpm
